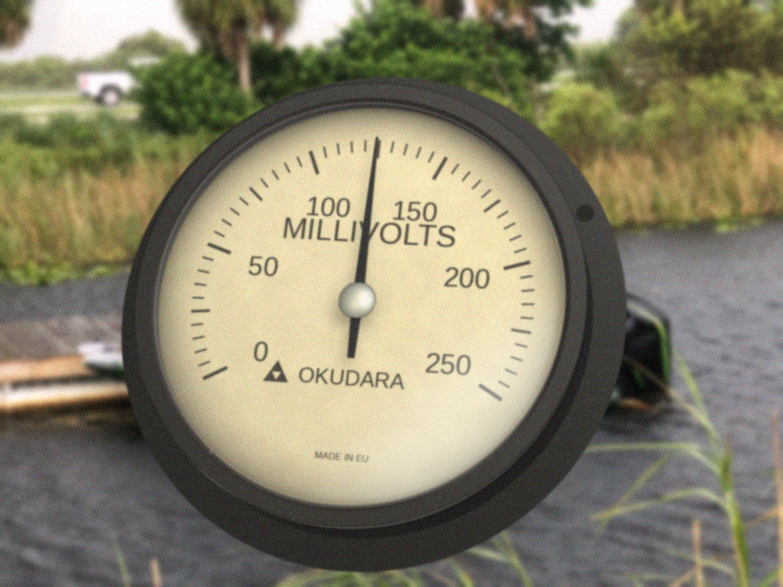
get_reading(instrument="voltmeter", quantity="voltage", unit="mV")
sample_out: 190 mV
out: 125 mV
